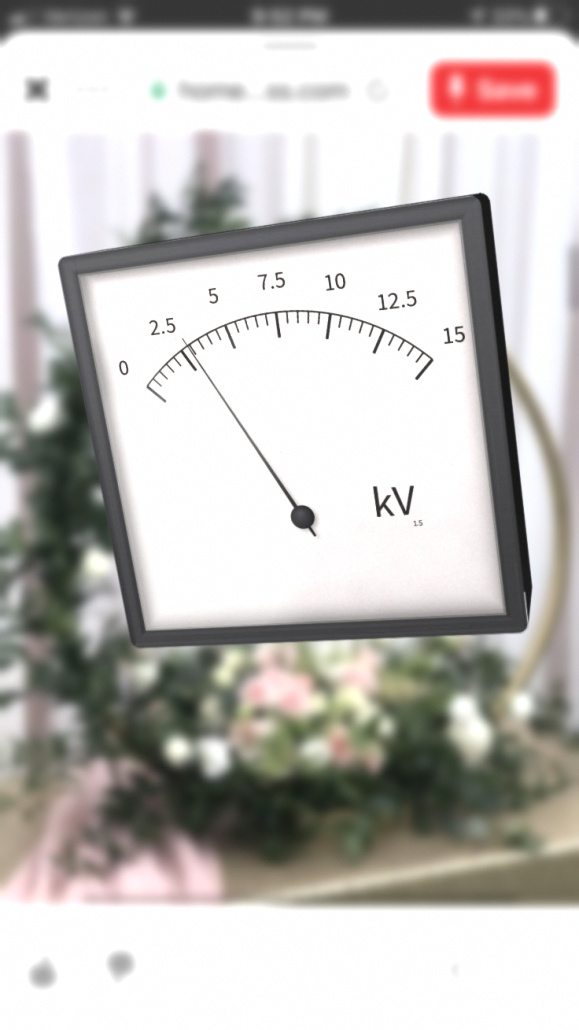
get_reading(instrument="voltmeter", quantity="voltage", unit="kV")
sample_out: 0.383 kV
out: 3 kV
